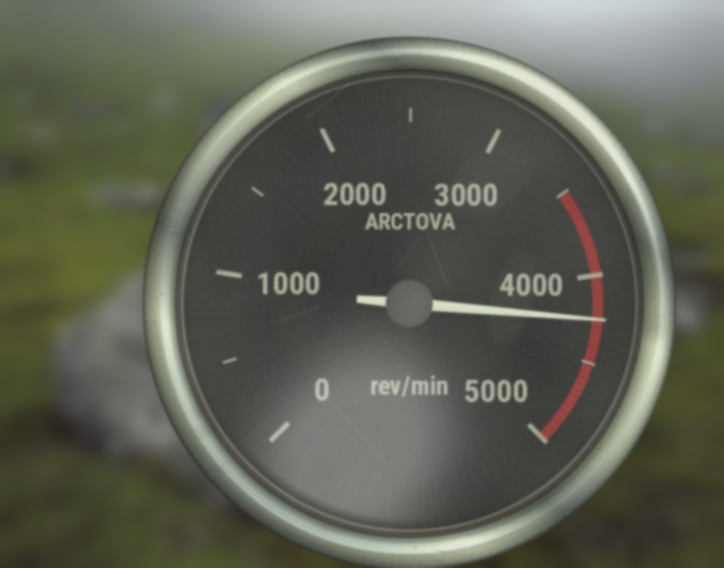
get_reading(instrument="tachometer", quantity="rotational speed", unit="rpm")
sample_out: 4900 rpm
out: 4250 rpm
